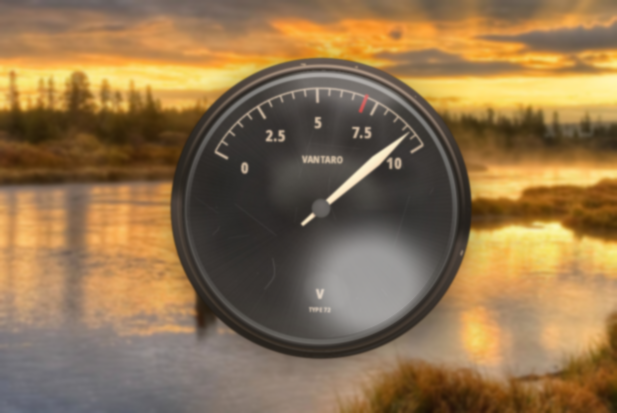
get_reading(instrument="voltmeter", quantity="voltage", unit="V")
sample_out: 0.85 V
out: 9.25 V
